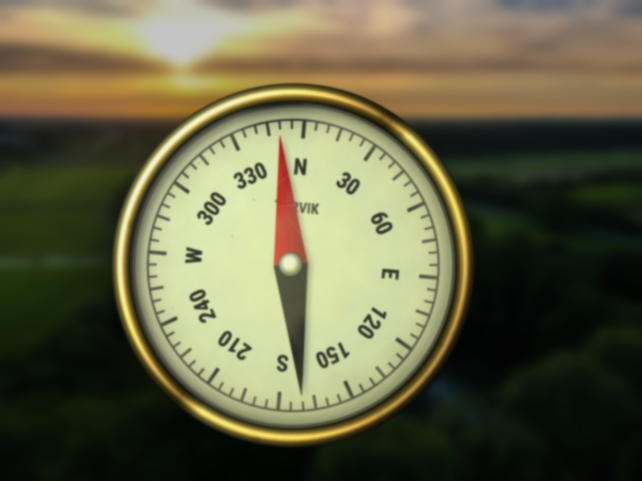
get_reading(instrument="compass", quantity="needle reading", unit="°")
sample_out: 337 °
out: 350 °
